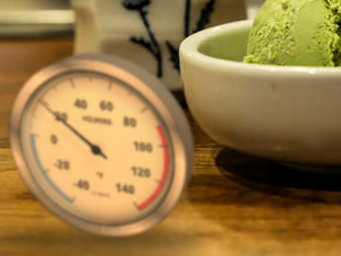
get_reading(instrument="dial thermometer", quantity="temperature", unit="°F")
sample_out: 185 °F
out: 20 °F
